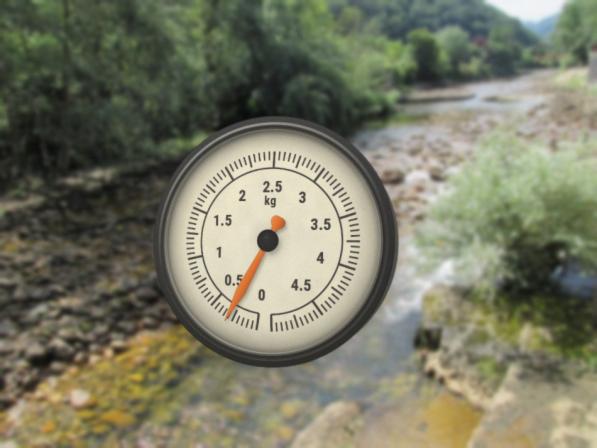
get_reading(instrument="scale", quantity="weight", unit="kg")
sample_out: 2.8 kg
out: 0.3 kg
